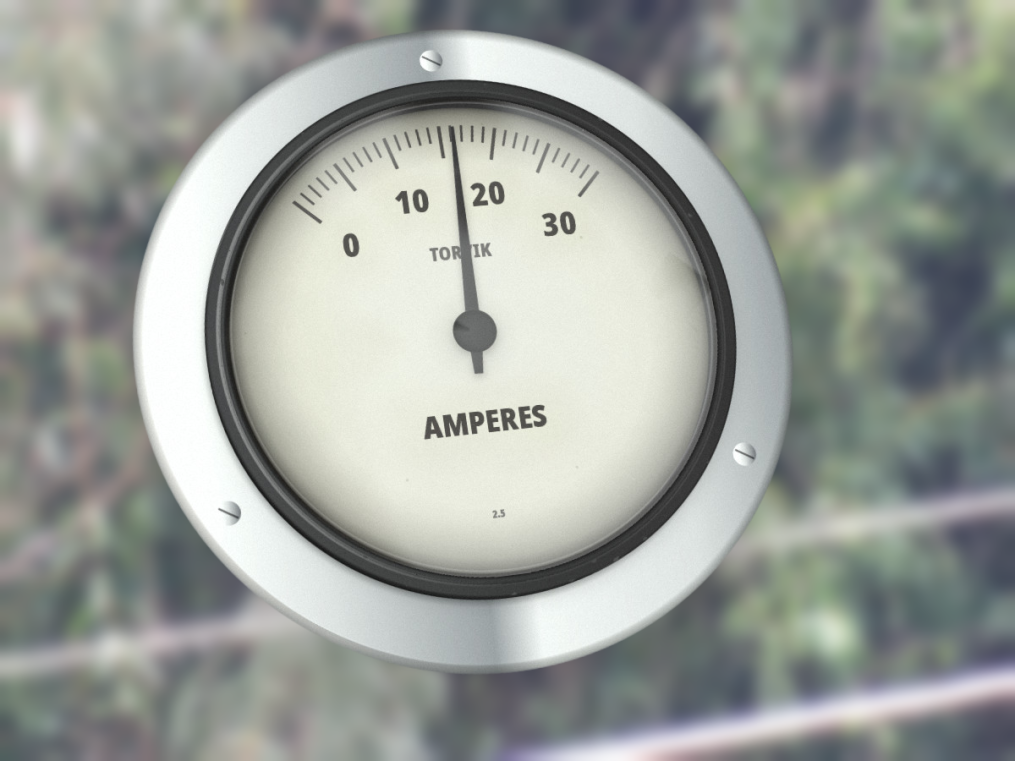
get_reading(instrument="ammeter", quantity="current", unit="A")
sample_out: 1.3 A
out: 16 A
